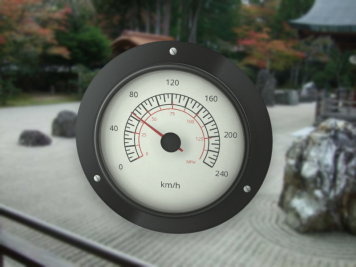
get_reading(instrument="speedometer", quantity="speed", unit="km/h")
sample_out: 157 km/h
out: 65 km/h
